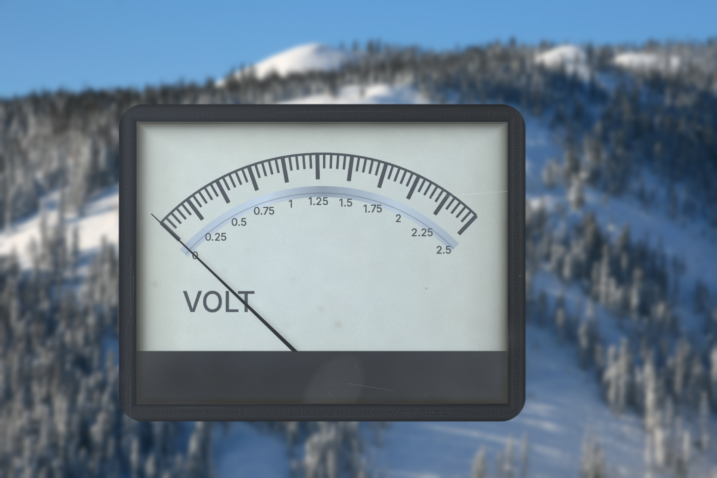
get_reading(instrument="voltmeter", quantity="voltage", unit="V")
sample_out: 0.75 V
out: 0 V
